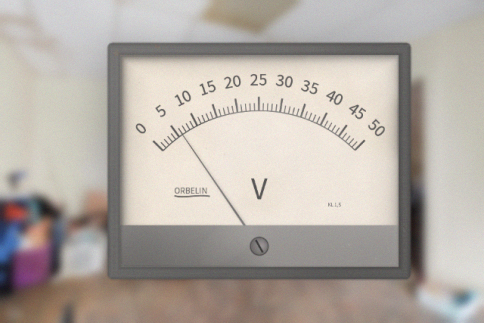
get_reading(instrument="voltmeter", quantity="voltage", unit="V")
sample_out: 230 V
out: 6 V
